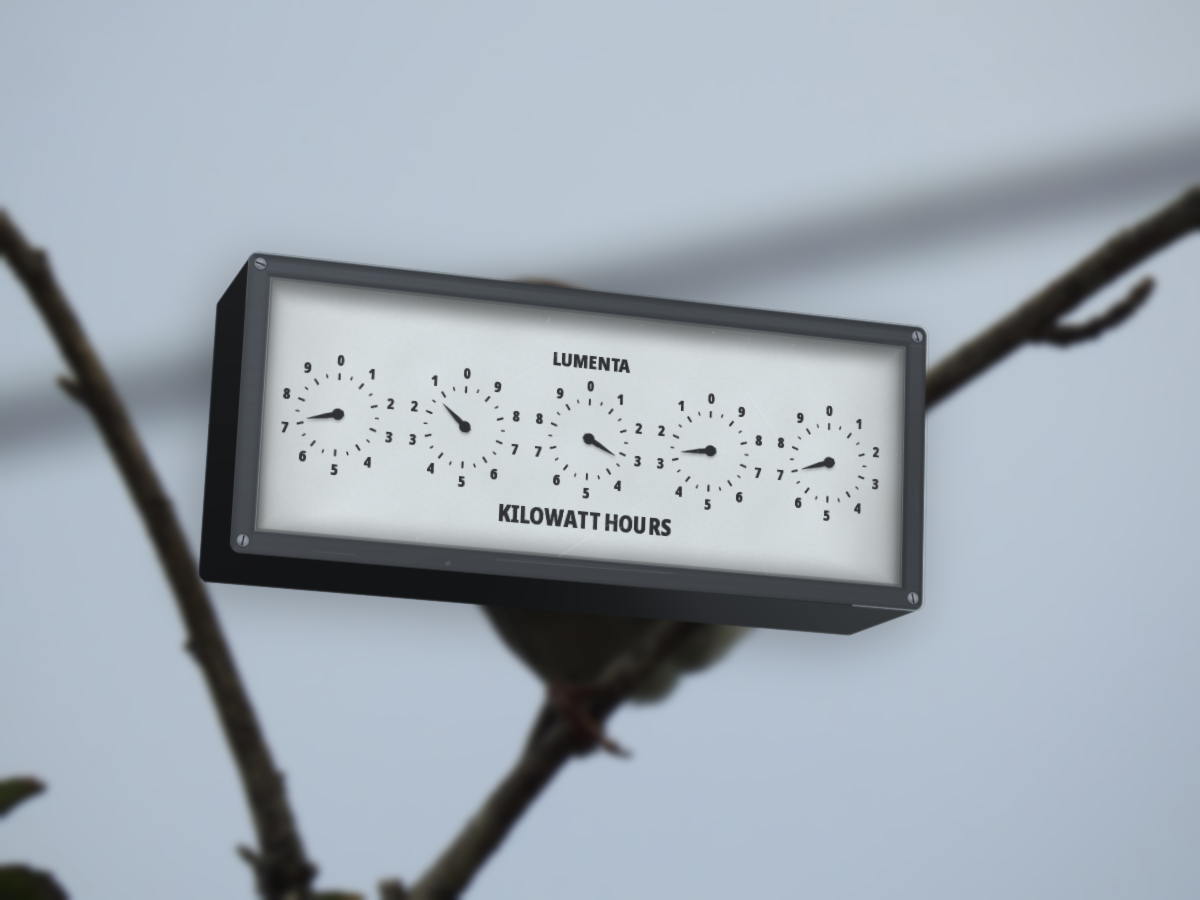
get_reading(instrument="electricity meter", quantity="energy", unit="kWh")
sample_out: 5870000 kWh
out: 71327 kWh
